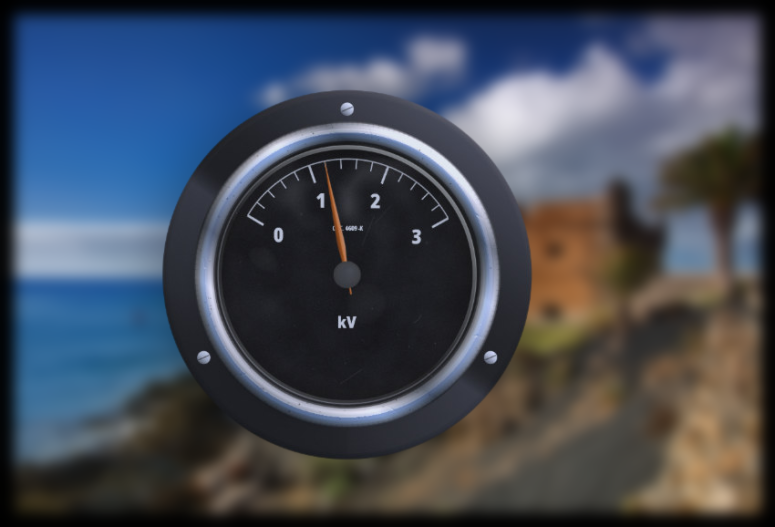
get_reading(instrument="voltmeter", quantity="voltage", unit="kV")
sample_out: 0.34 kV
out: 1.2 kV
